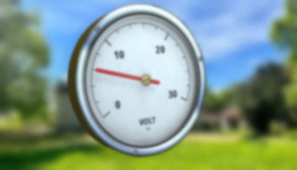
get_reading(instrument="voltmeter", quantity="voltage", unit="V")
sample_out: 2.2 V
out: 6 V
